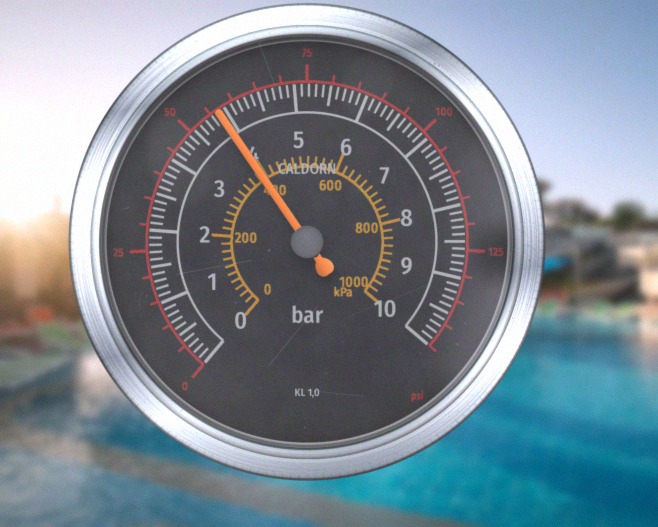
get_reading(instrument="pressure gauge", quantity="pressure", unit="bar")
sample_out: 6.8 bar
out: 3.9 bar
